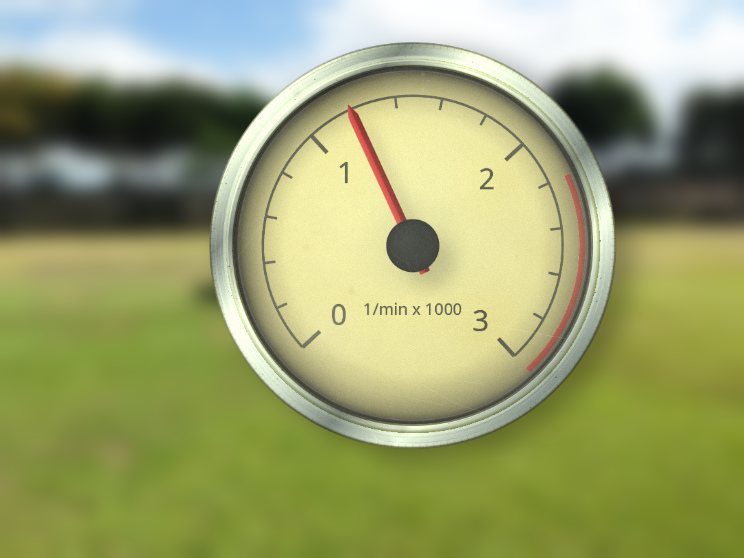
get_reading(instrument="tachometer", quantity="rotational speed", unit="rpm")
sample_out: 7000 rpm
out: 1200 rpm
